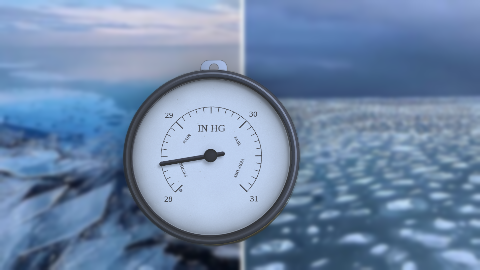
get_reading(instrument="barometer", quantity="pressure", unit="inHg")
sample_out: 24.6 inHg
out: 28.4 inHg
